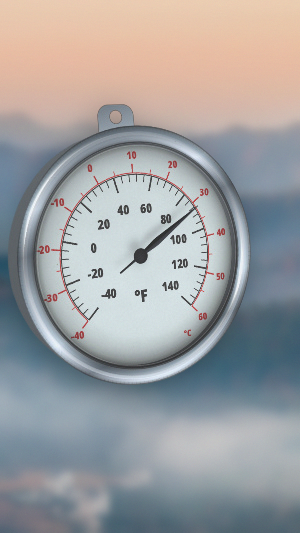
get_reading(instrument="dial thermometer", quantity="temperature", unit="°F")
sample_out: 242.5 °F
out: 88 °F
